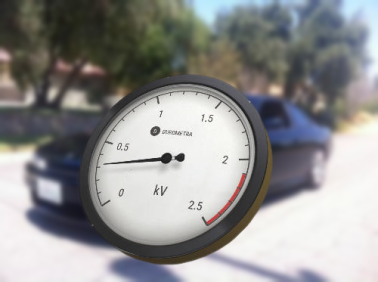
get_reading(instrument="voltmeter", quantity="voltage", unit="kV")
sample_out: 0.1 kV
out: 0.3 kV
